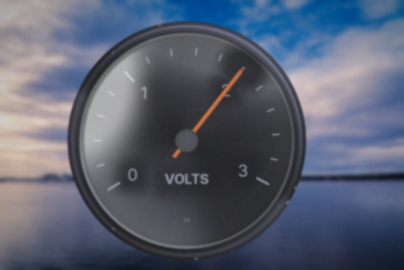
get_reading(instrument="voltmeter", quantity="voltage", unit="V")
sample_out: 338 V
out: 2 V
